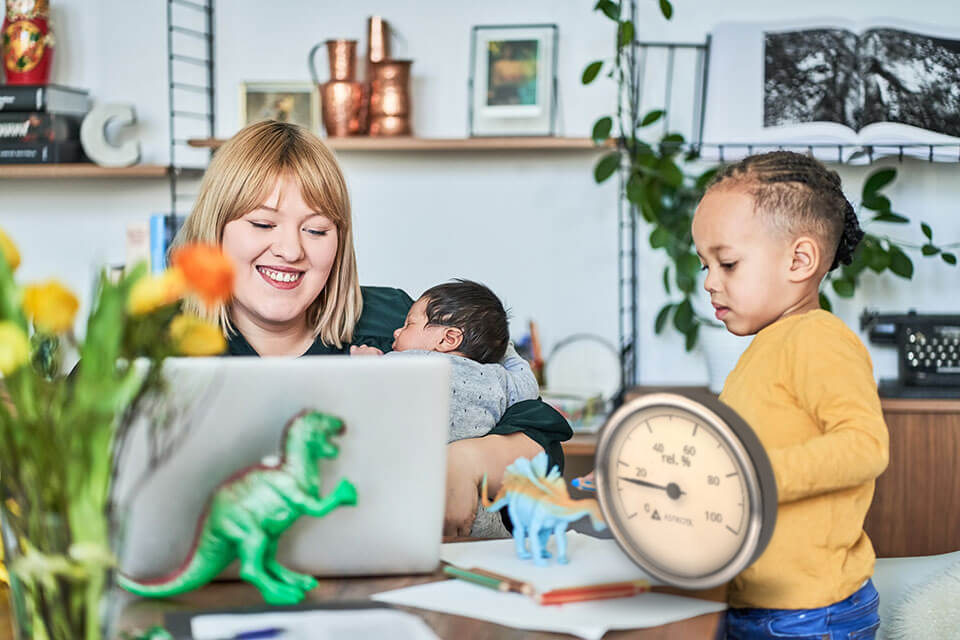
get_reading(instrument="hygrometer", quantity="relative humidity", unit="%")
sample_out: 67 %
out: 15 %
